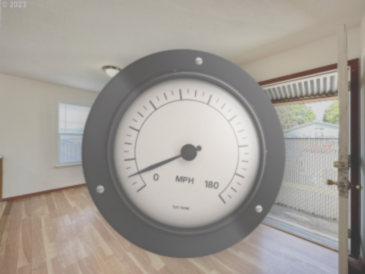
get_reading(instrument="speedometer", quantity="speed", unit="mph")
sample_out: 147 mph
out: 10 mph
